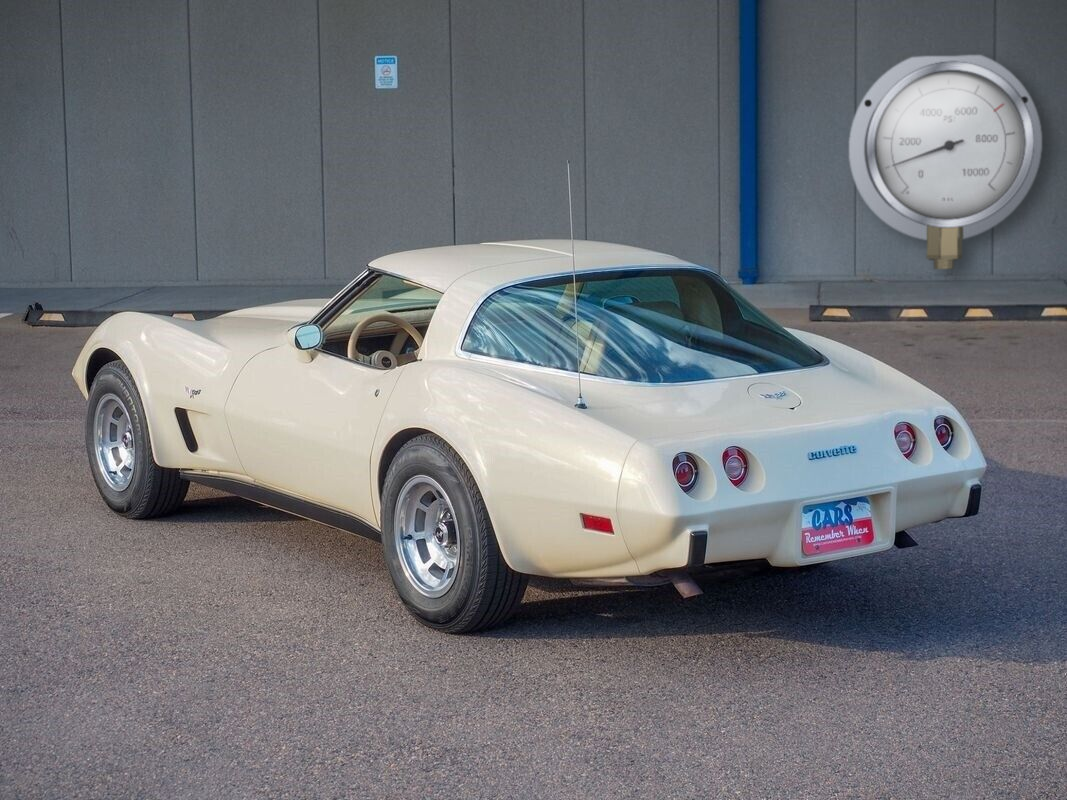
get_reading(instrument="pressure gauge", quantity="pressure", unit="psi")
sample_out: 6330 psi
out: 1000 psi
